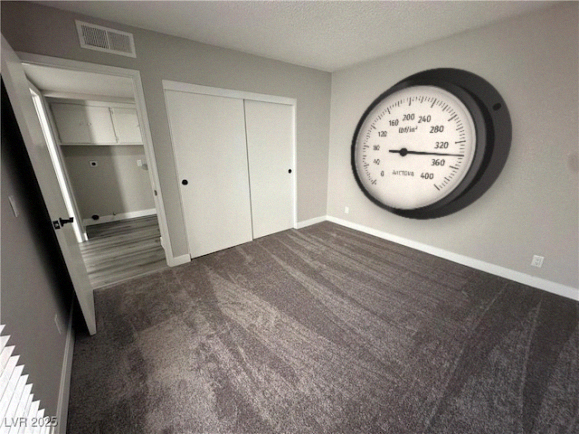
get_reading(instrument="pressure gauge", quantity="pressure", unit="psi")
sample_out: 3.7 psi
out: 340 psi
